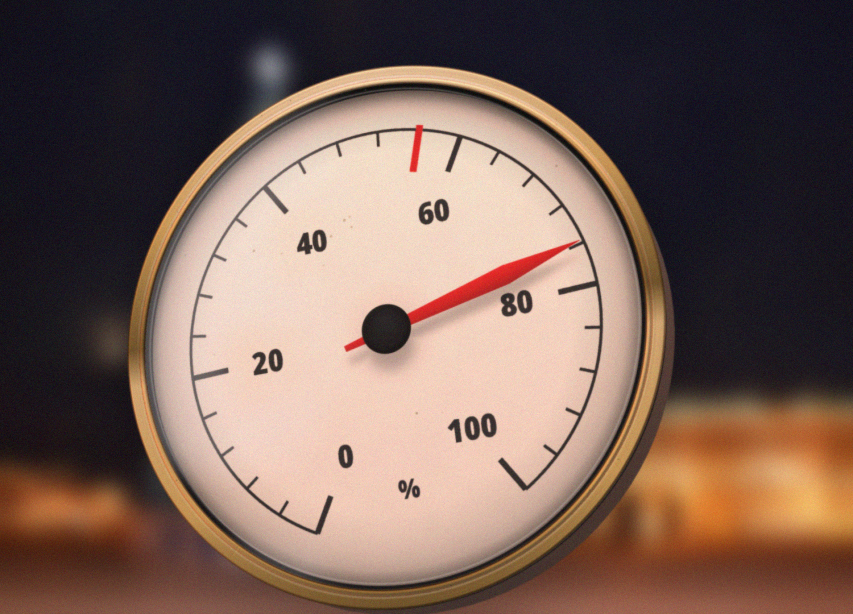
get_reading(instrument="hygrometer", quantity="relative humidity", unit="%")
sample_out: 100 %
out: 76 %
